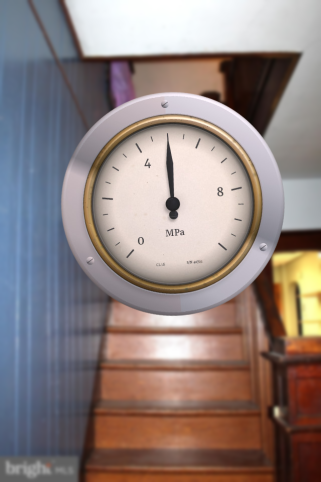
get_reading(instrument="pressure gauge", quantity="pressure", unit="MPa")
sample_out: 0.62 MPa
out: 5 MPa
